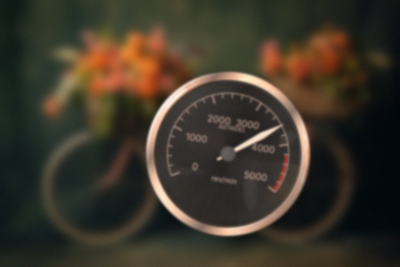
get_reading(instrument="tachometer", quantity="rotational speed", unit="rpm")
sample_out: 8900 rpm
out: 3600 rpm
